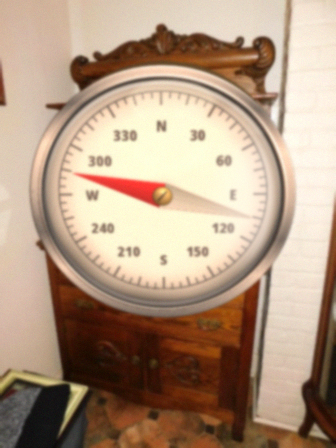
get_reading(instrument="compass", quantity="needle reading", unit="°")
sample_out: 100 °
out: 285 °
